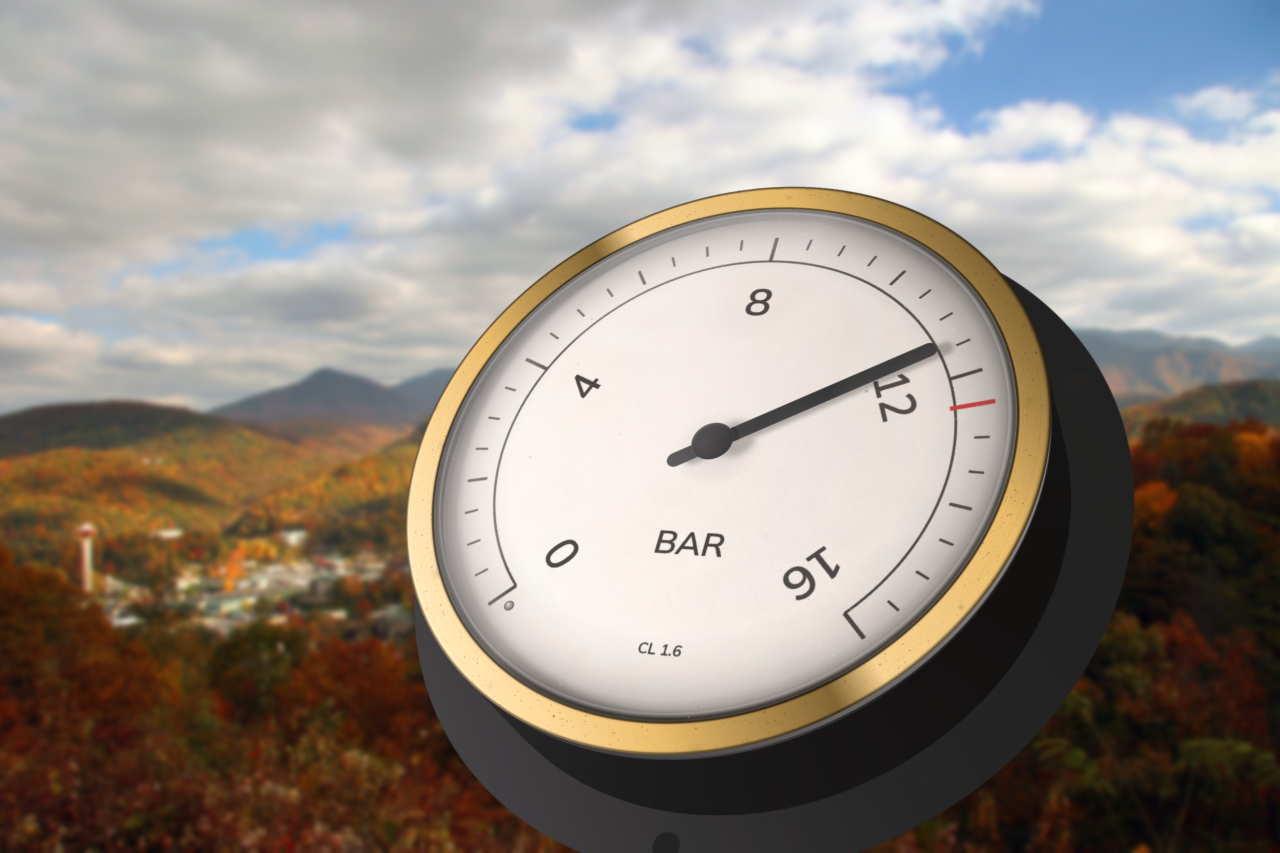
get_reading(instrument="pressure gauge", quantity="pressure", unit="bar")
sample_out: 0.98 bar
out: 11.5 bar
